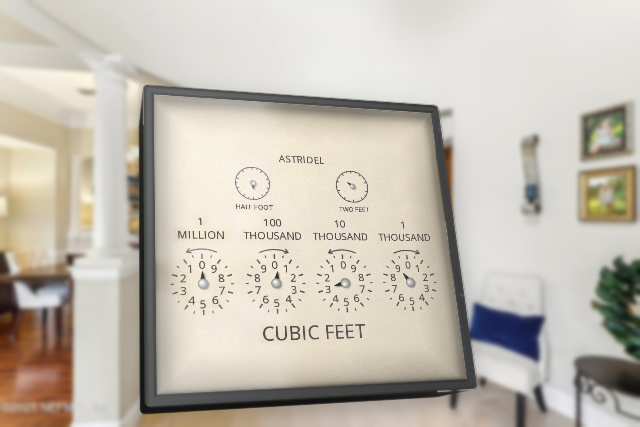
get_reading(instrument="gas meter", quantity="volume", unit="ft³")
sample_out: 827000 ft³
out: 2900 ft³
